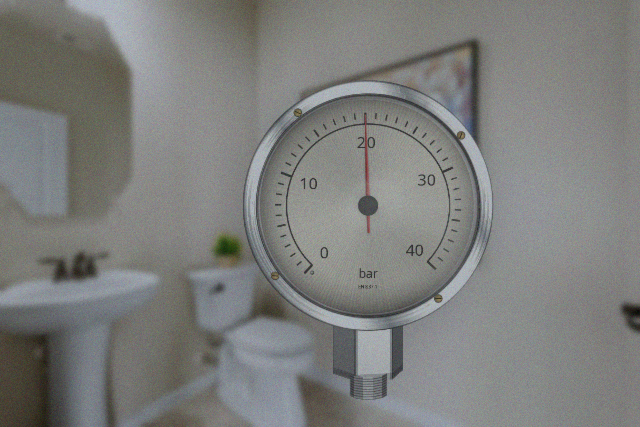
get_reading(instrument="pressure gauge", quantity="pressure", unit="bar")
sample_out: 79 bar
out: 20 bar
